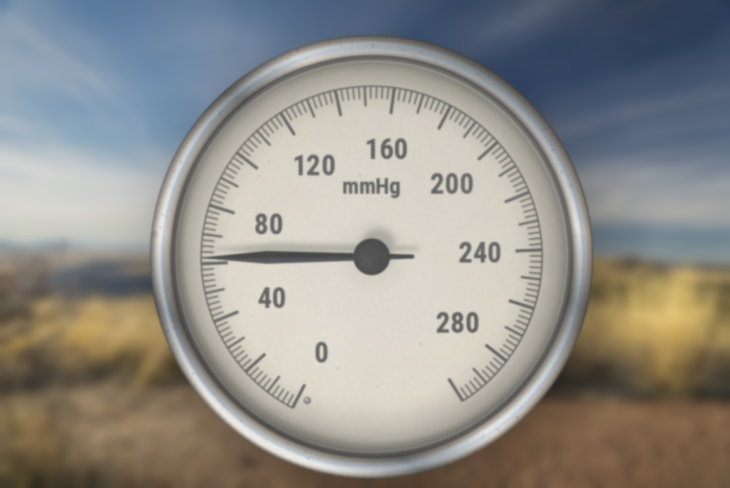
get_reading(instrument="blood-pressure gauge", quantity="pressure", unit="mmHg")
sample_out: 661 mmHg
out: 62 mmHg
